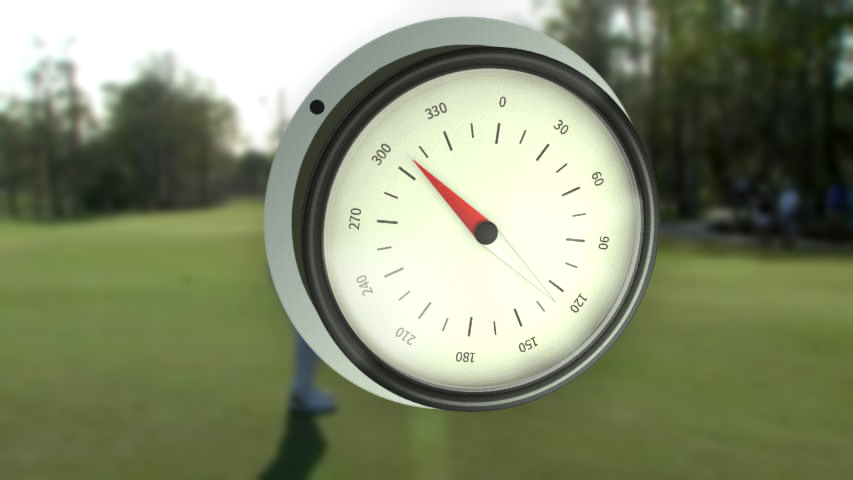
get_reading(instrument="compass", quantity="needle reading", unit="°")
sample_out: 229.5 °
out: 307.5 °
